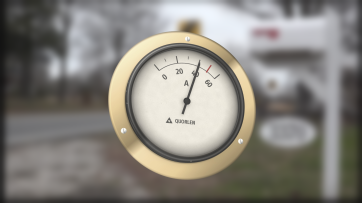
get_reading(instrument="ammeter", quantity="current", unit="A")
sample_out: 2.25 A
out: 40 A
